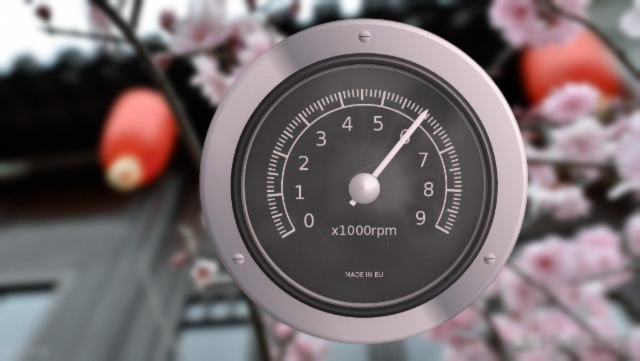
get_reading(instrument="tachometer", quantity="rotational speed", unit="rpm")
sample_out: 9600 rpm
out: 6000 rpm
